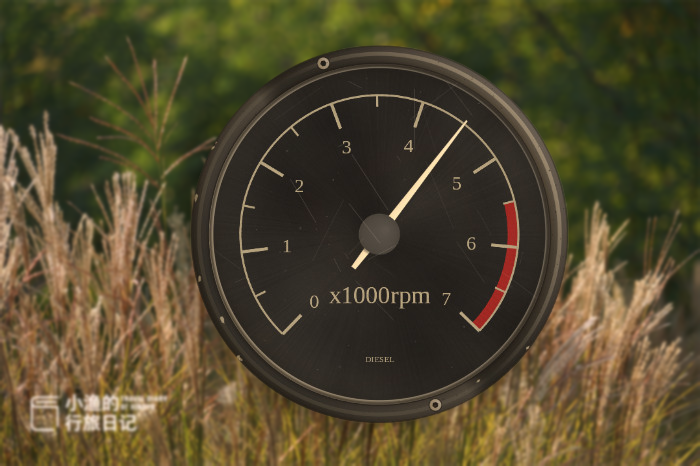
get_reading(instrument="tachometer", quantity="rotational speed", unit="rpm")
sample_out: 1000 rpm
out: 4500 rpm
